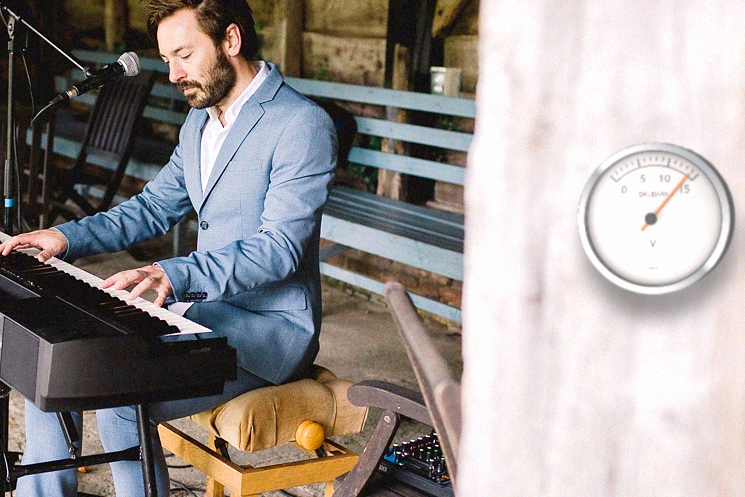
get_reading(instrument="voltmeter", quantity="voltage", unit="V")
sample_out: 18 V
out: 14 V
